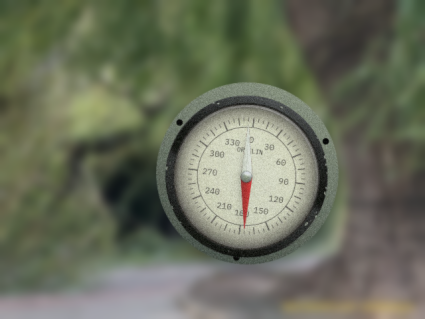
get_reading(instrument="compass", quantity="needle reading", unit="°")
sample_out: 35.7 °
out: 175 °
